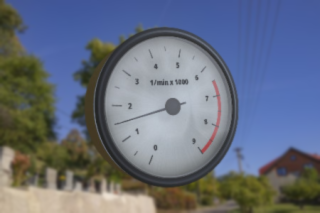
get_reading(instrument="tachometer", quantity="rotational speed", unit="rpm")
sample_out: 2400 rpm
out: 1500 rpm
